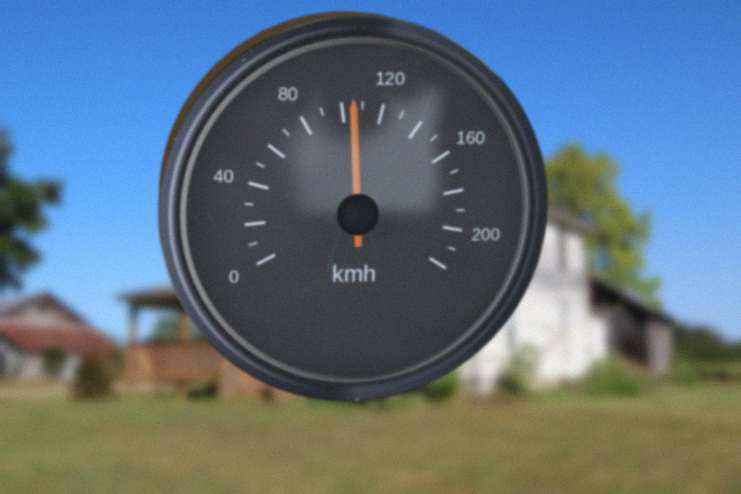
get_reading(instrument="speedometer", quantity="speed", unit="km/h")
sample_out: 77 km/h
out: 105 km/h
